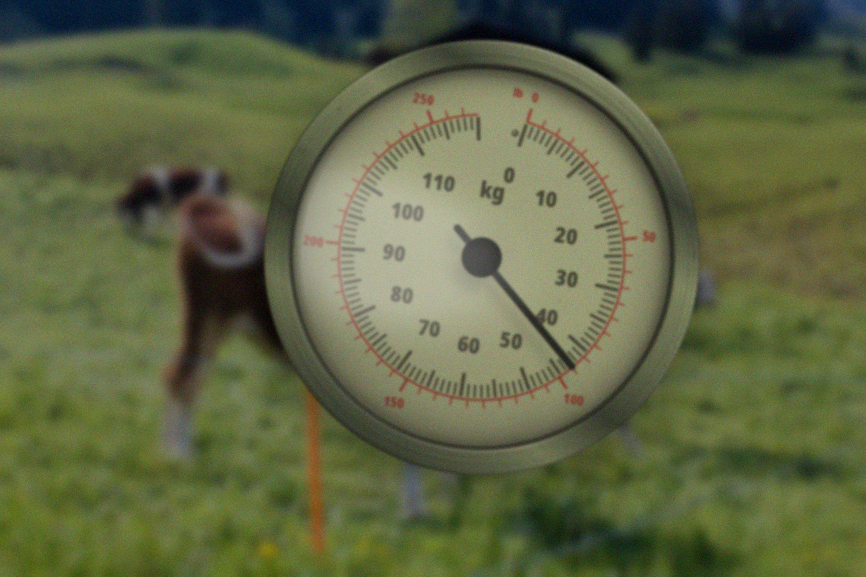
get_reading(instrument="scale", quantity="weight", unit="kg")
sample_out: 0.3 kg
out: 43 kg
